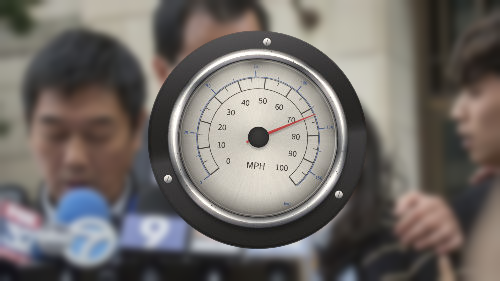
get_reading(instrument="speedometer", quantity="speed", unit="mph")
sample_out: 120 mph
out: 72.5 mph
